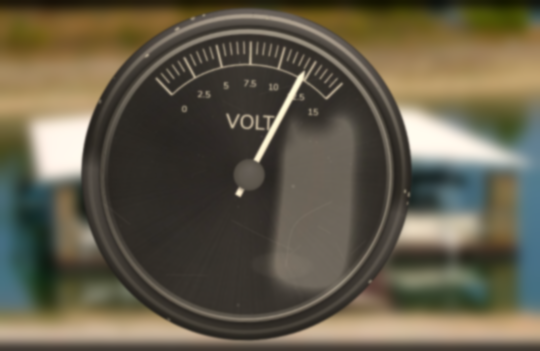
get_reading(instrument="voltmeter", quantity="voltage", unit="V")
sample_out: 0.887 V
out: 12 V
